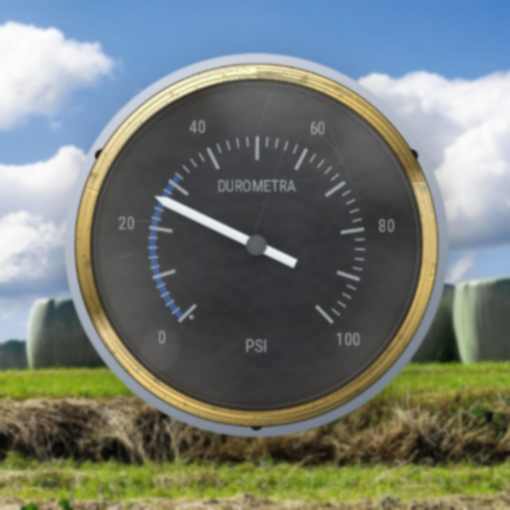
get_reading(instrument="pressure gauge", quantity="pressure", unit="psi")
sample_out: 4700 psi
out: 26 psi
